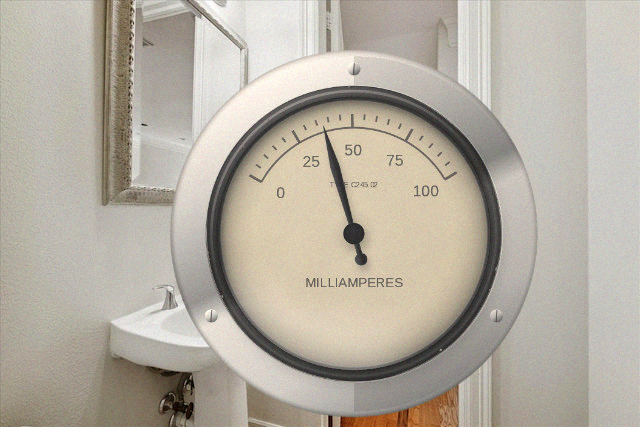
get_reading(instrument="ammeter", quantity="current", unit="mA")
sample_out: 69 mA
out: 37.5 mA
